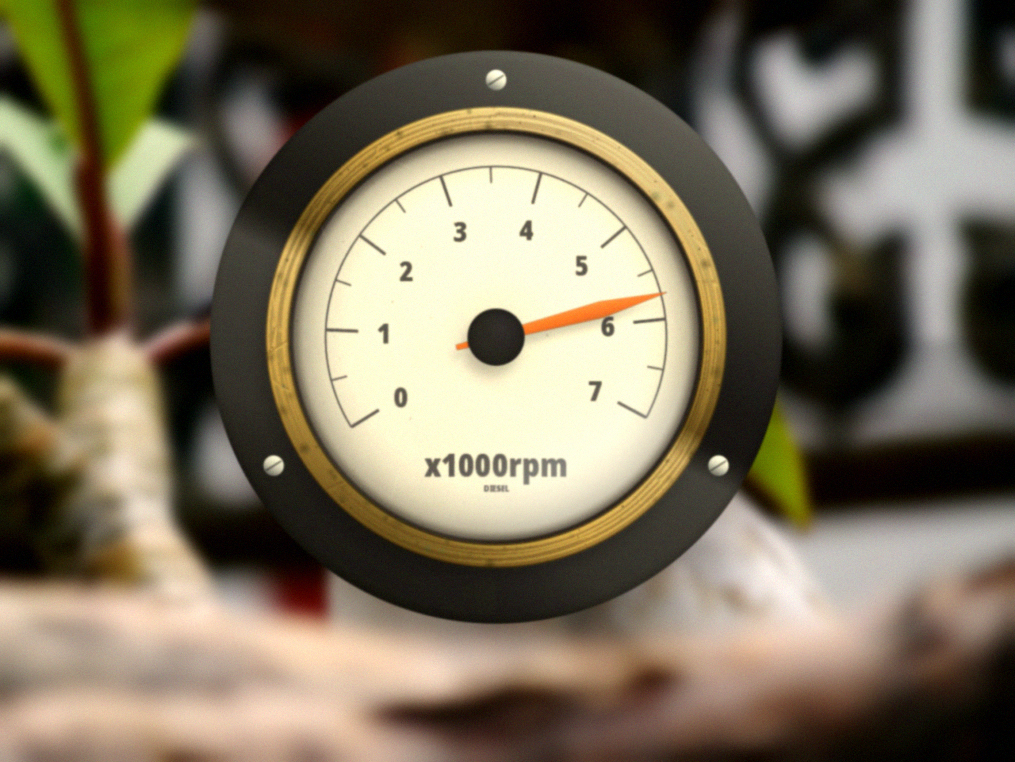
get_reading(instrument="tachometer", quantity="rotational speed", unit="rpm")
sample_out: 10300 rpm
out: 5750 rpm
